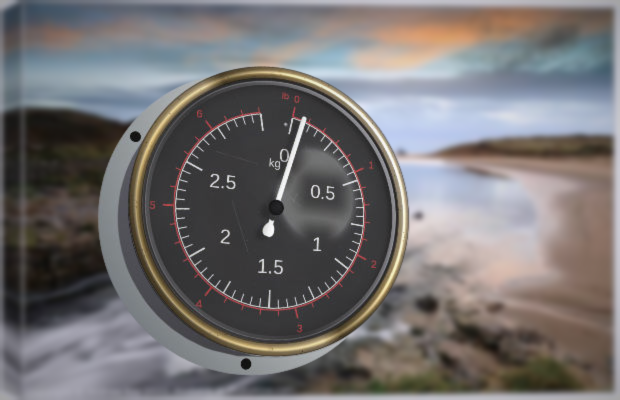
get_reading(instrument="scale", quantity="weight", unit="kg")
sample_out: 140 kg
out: 0.05 kg
